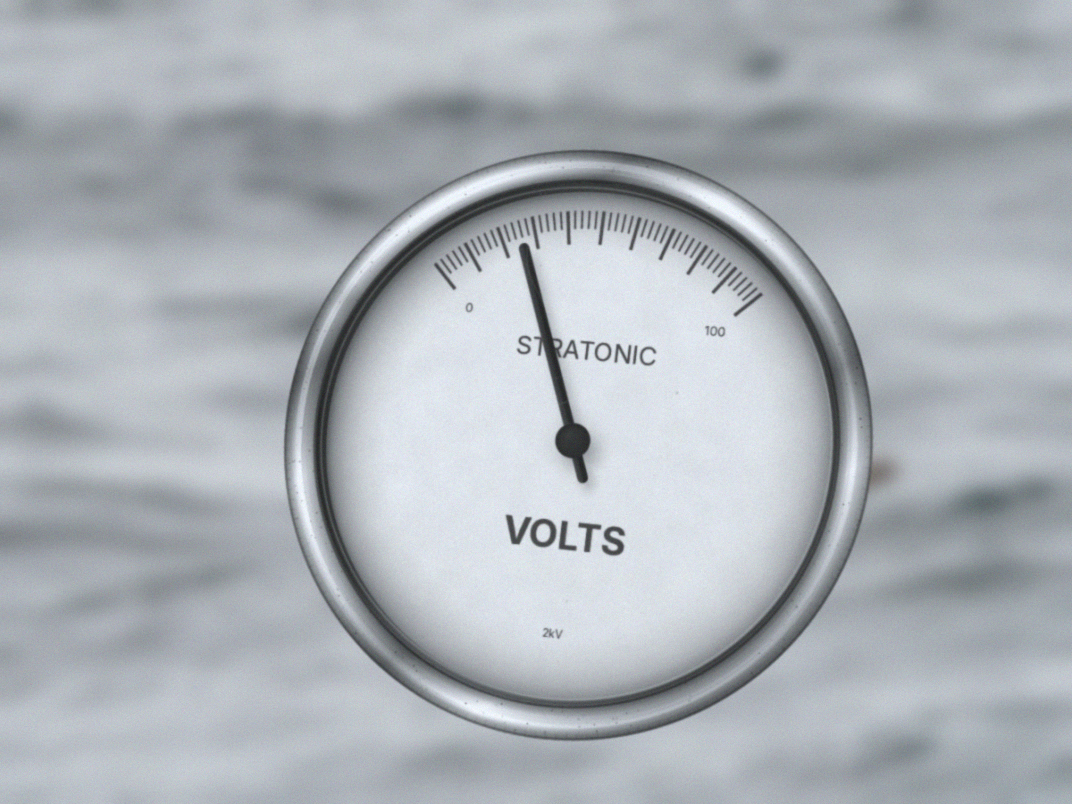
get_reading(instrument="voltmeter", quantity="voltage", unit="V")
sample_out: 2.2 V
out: 26 V
